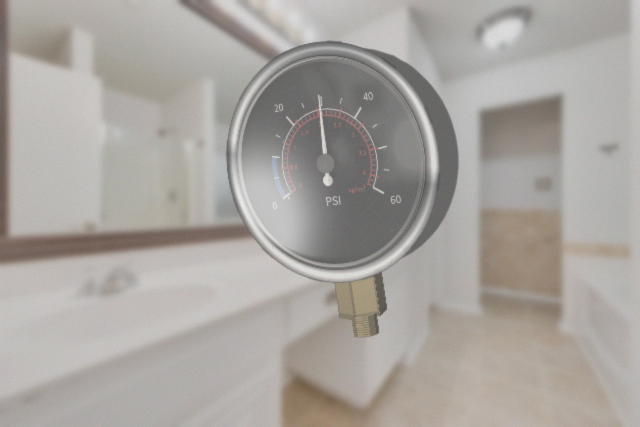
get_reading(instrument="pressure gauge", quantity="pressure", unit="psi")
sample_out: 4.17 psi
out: 30 psi
